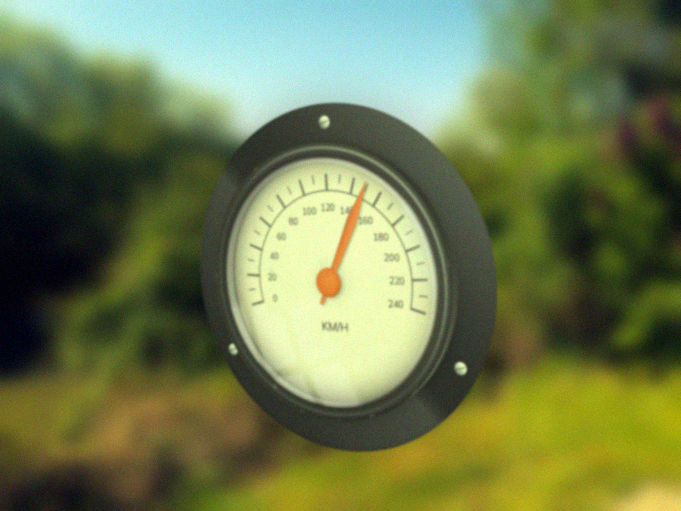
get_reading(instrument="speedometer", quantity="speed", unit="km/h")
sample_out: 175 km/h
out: 150 km/h
